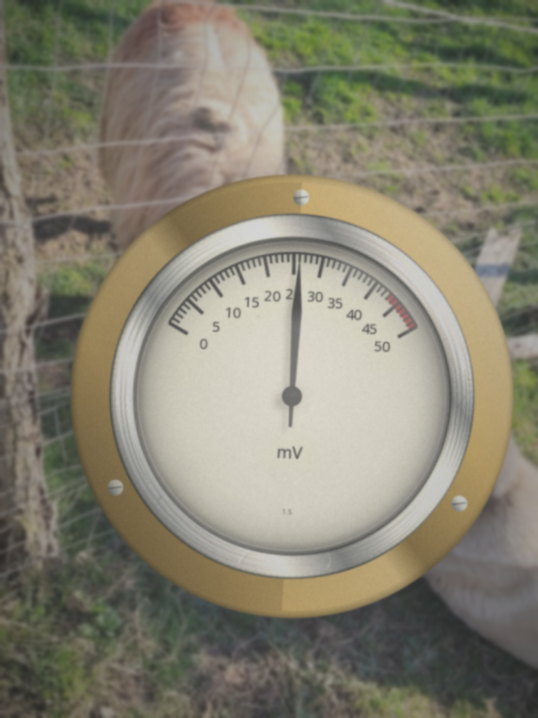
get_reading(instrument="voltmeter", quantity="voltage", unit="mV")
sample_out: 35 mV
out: 26 mV
